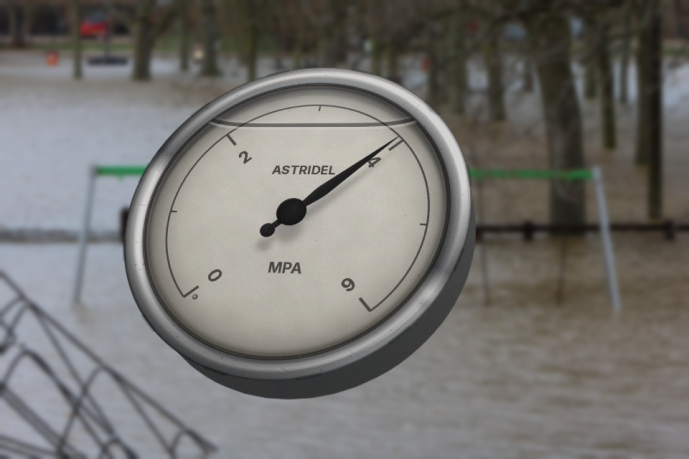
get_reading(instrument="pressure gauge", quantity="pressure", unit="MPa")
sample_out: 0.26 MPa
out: 4 MPa
